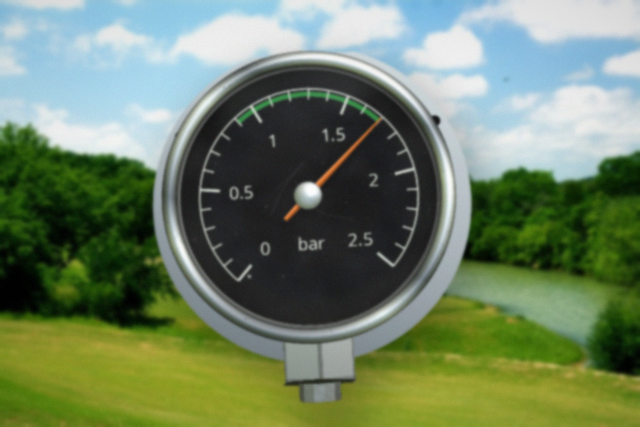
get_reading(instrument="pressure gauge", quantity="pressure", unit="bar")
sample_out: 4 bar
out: 1.7 bar
